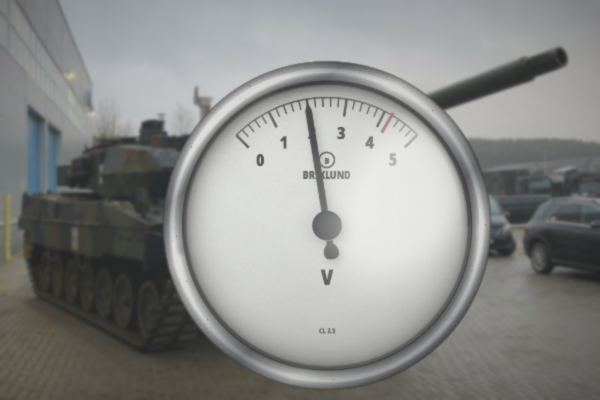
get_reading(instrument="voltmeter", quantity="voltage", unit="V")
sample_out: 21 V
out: 2 V
